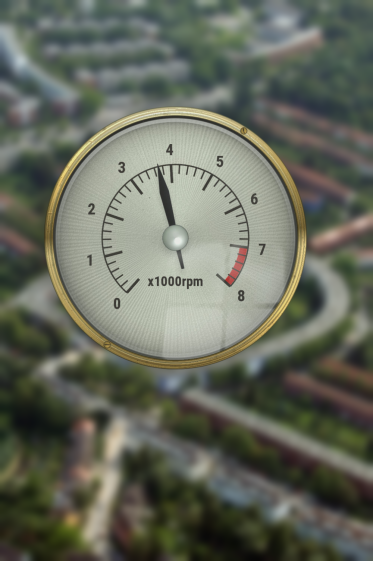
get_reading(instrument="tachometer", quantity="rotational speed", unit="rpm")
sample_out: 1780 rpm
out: 3700 rpm
